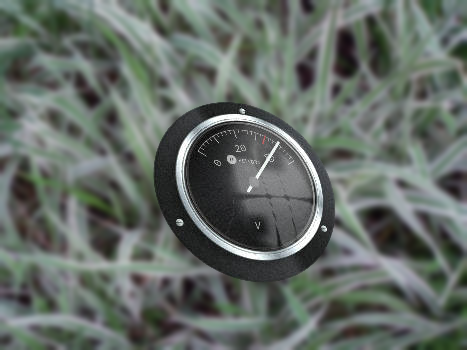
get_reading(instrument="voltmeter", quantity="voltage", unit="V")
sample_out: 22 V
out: 40 V
